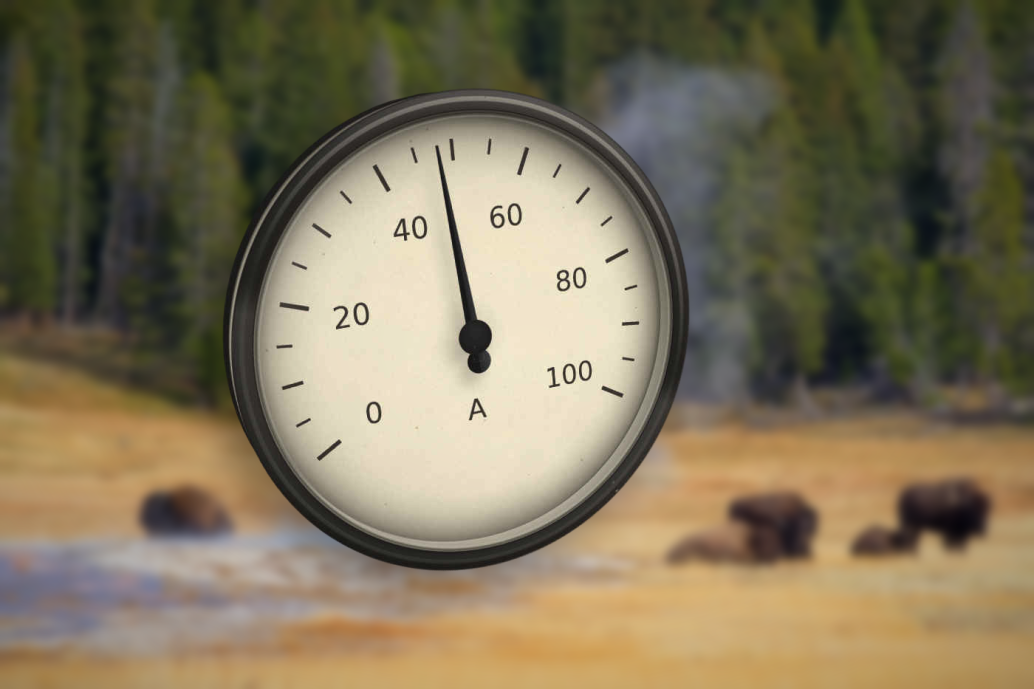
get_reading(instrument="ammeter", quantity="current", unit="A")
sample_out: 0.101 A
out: 47.5 A
